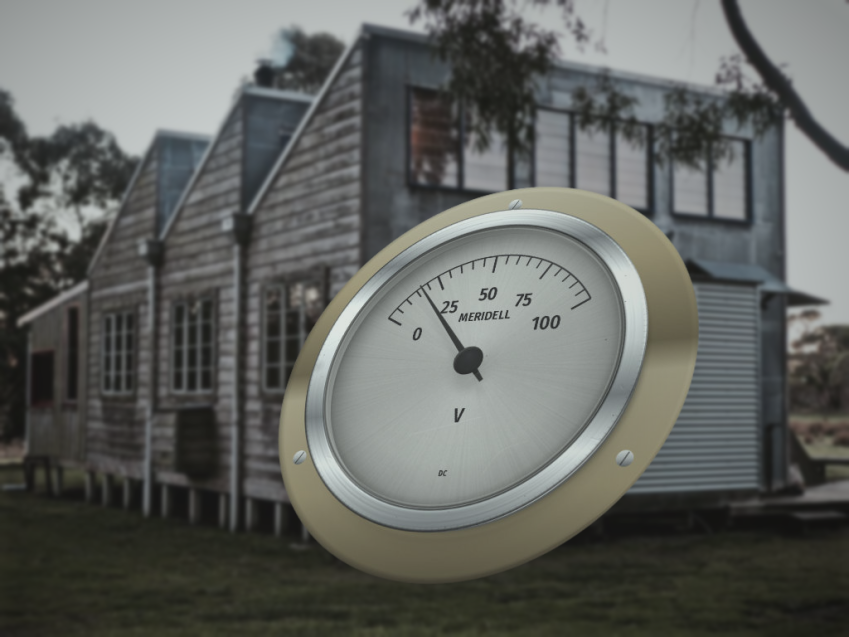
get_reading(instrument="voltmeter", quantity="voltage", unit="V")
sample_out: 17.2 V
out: 17.5 V
